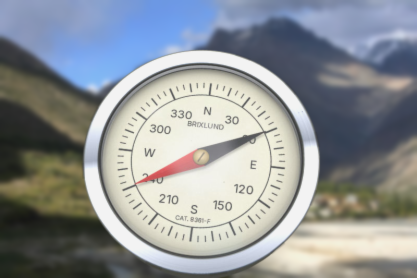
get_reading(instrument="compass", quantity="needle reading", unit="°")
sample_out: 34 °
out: 240 °
